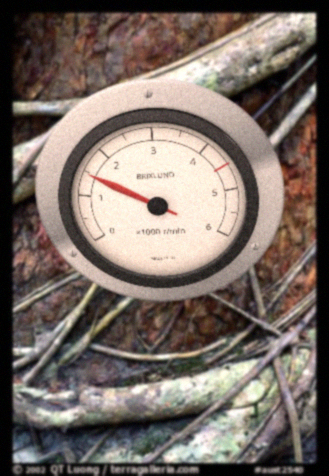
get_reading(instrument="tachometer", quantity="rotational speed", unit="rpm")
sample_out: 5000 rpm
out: 1500 rpm
